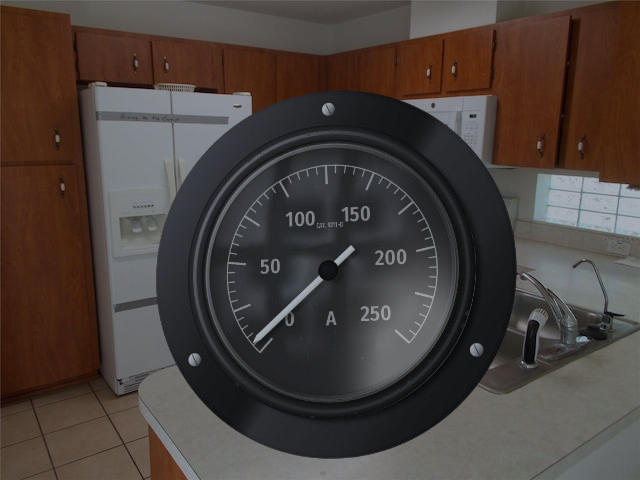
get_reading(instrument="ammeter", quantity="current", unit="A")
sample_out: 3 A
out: 5 A
